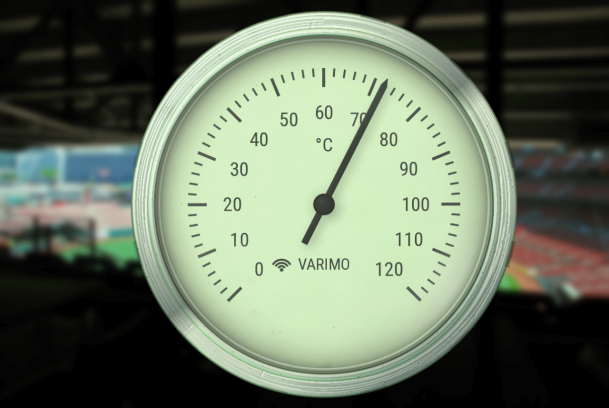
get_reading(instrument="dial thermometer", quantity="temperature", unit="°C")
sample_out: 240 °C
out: 72 °C
